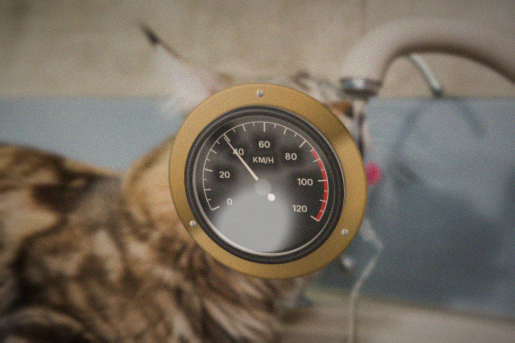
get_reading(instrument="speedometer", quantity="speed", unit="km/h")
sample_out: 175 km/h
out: 40 km/h
